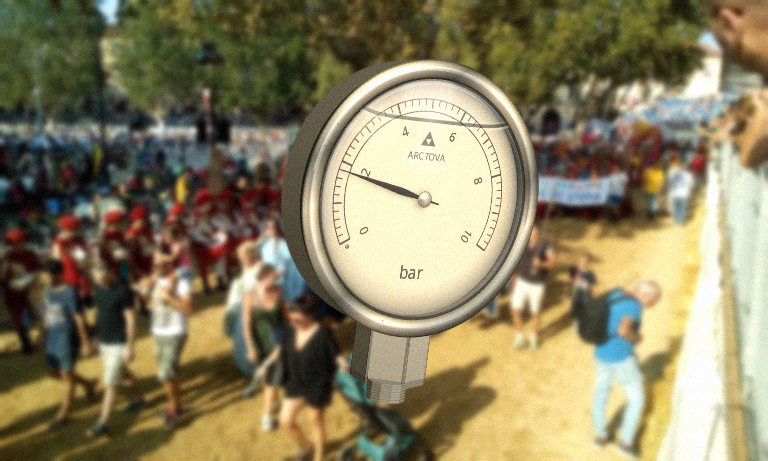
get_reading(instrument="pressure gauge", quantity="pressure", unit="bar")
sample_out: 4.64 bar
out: 1.8 bar
